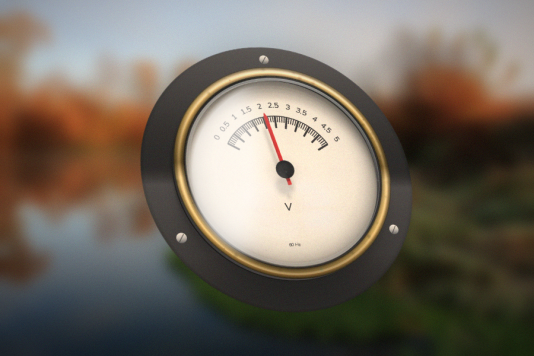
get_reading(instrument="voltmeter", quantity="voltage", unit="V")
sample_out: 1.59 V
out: 2 V
